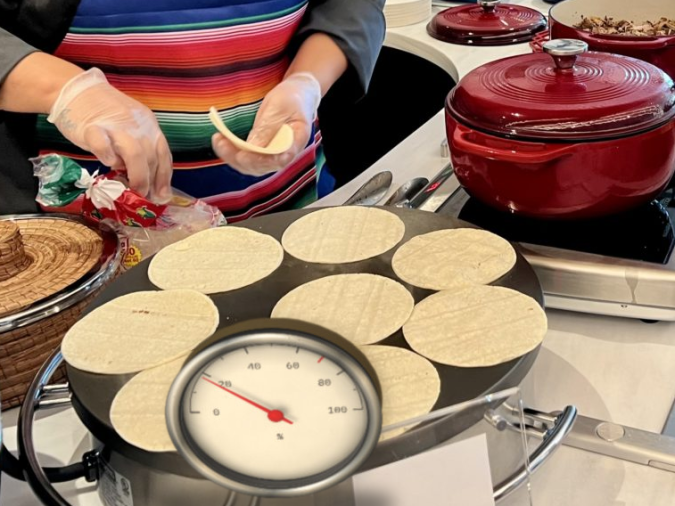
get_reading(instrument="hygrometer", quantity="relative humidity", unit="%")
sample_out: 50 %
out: 20 %
